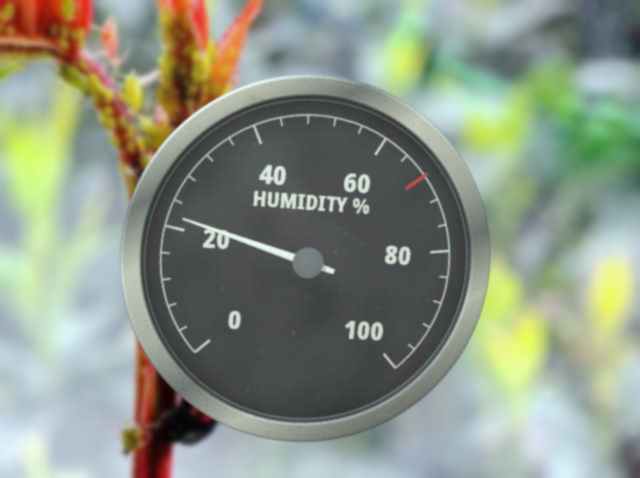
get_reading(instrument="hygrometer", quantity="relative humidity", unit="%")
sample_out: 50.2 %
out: 22 %
